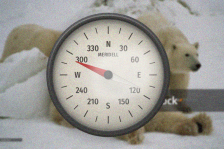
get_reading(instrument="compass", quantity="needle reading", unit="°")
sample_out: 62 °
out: 292.5 °
